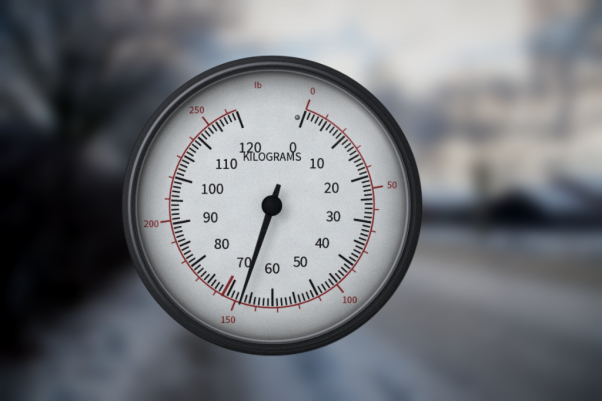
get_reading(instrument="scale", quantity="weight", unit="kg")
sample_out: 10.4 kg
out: 67 kg
